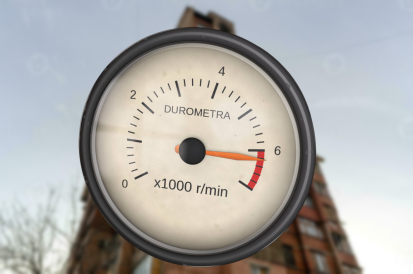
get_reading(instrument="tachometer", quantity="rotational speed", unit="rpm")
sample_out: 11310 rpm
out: 6200 rpm
